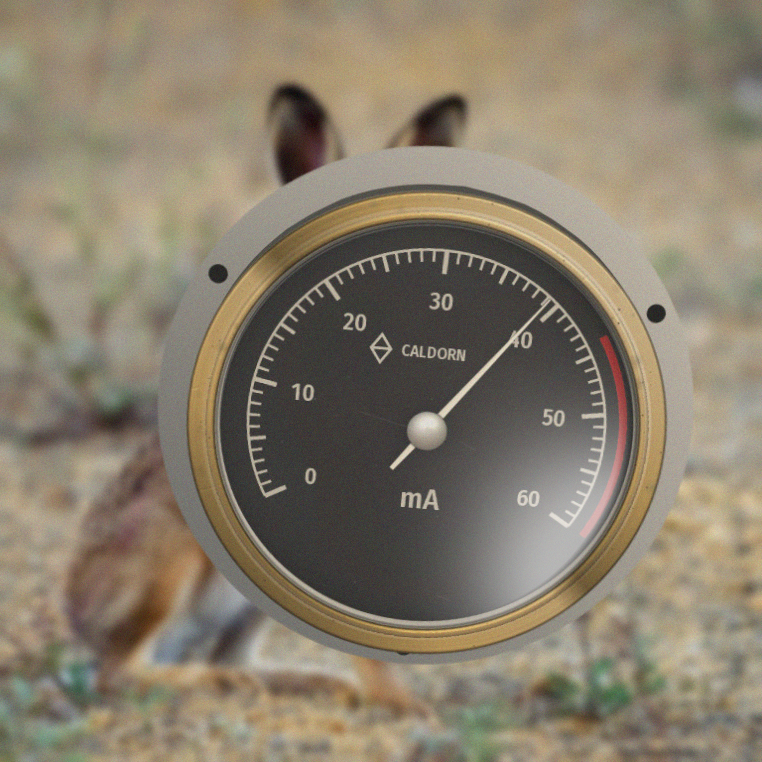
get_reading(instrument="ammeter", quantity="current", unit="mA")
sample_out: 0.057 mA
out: 39 mA
